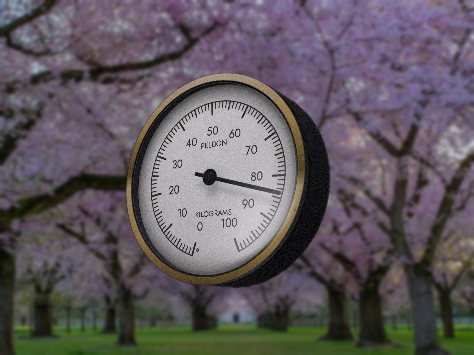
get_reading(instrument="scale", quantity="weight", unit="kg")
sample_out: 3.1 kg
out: 84 kg
